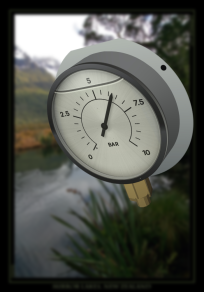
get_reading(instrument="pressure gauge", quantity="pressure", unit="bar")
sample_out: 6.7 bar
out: 6.25 bar
